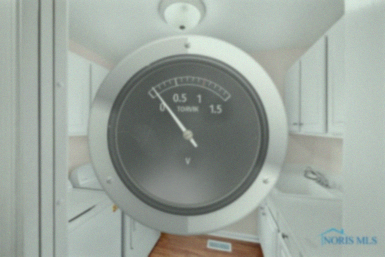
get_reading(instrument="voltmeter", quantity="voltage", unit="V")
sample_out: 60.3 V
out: 0.1 V
